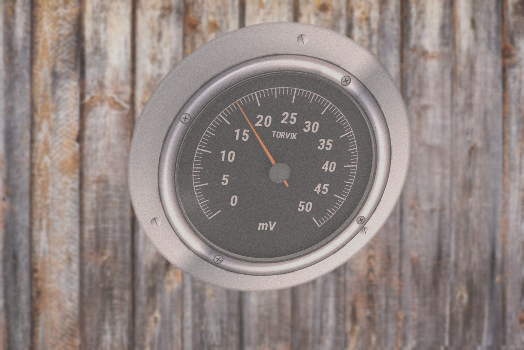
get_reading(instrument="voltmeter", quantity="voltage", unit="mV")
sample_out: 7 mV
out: 17.5 mV
